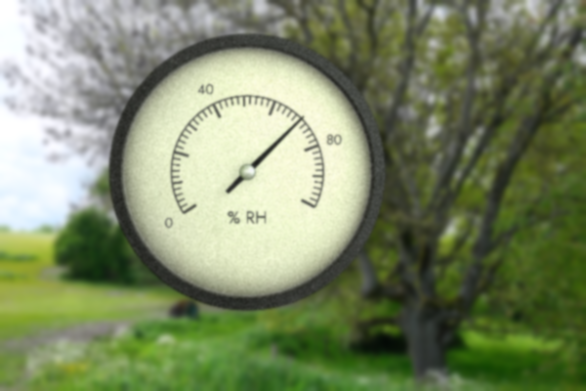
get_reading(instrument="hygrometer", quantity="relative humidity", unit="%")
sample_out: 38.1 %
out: 70 %
